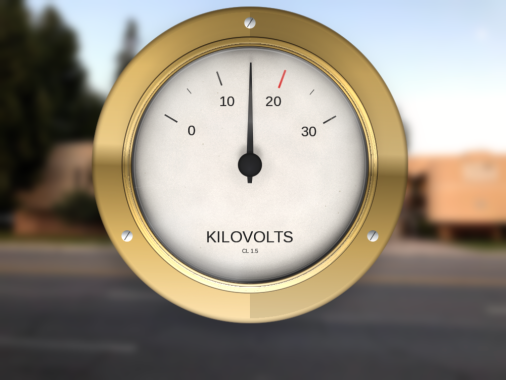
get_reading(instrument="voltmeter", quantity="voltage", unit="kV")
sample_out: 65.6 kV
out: 15 kV
